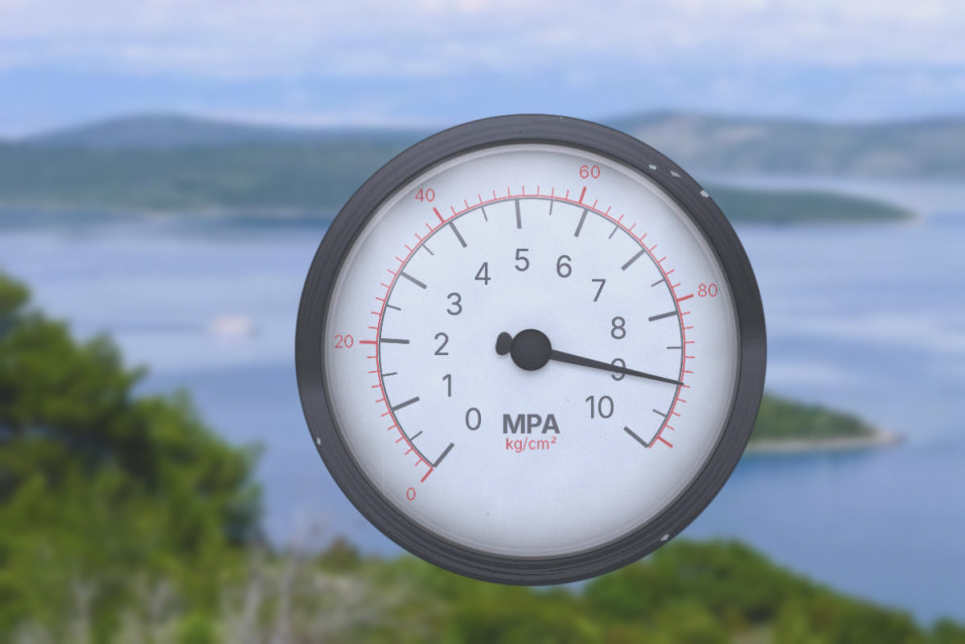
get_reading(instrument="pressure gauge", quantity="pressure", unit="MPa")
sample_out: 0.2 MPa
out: 9 MPa
